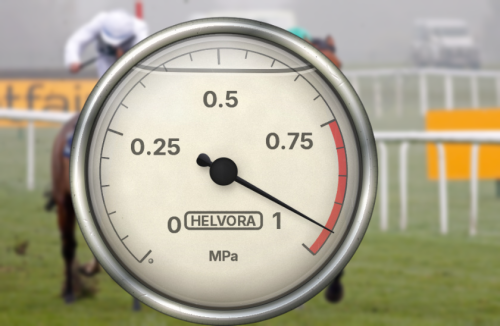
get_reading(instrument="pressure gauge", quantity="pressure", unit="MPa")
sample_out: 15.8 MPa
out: 0.95 MPa
